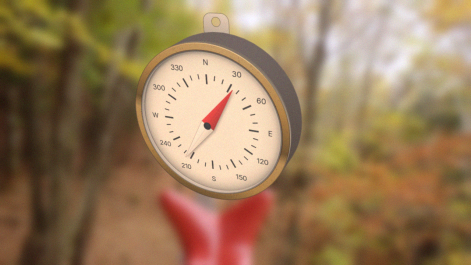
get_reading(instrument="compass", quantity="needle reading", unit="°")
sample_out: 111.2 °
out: 35 °
